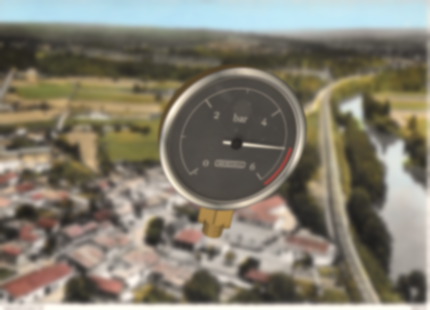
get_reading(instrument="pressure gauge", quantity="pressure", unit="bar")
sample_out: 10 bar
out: 5 bar
